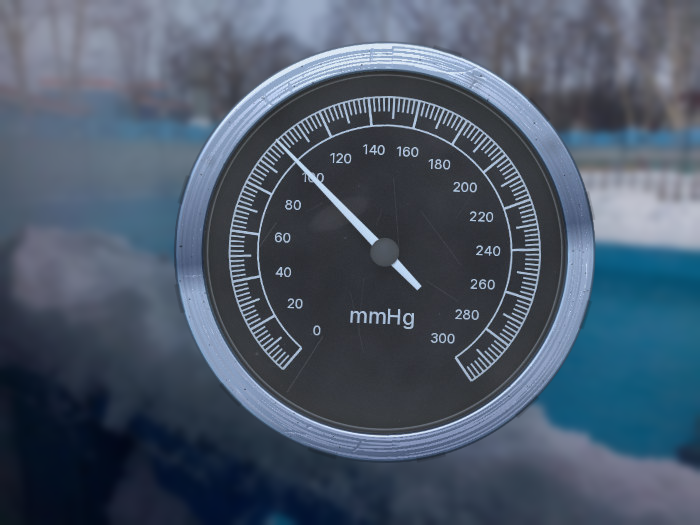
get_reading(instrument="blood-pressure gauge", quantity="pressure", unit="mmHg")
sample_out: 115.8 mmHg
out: 100 mmHg
